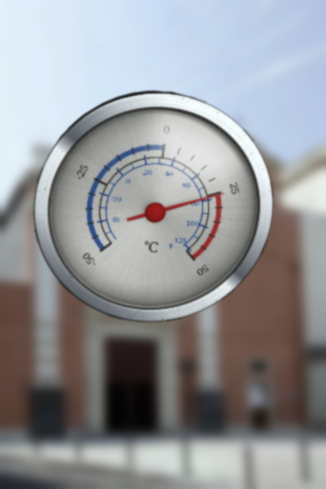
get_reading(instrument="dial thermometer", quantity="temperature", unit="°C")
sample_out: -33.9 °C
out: 25 °C
